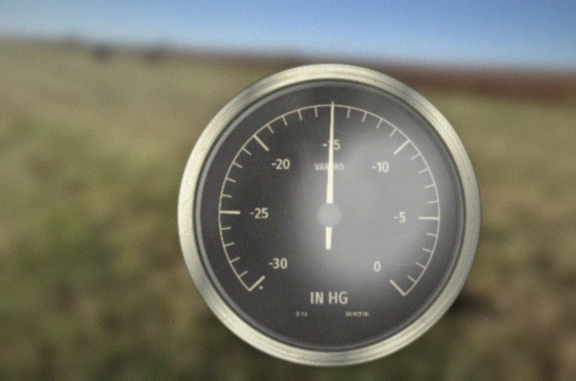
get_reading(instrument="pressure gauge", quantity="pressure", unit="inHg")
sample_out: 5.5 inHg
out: -15 inHg
